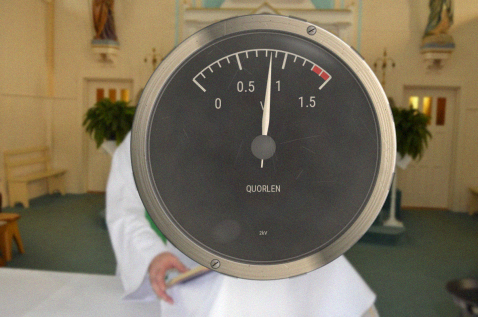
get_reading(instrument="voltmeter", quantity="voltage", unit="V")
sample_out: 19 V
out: 0.85 V
